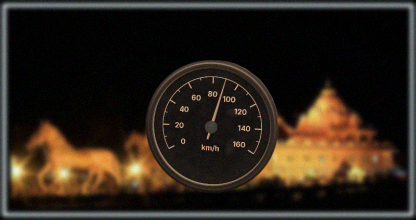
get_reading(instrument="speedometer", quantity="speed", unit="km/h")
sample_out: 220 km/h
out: 90 km/h
